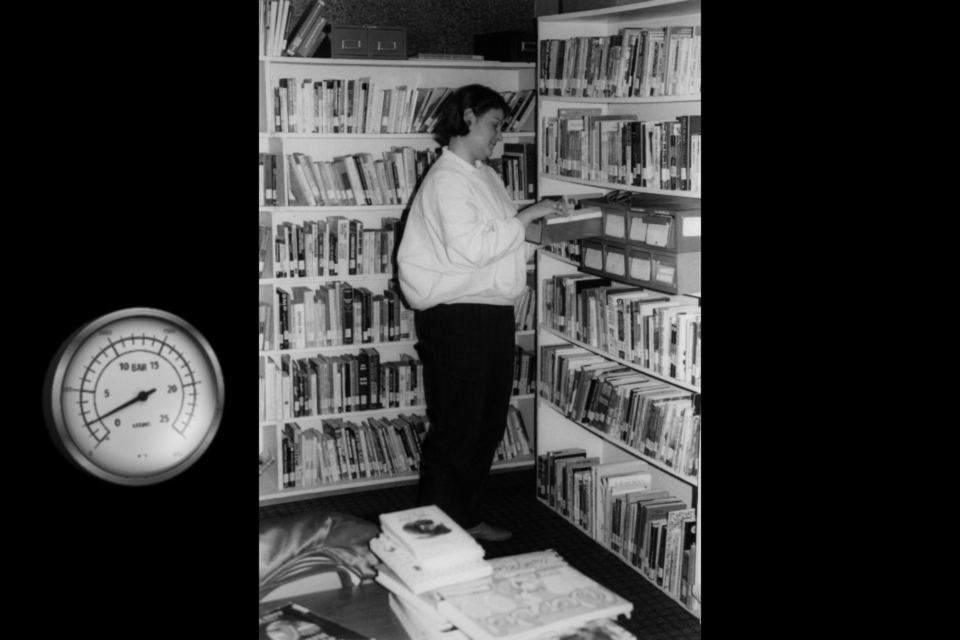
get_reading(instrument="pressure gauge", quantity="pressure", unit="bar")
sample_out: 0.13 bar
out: 2 bar
